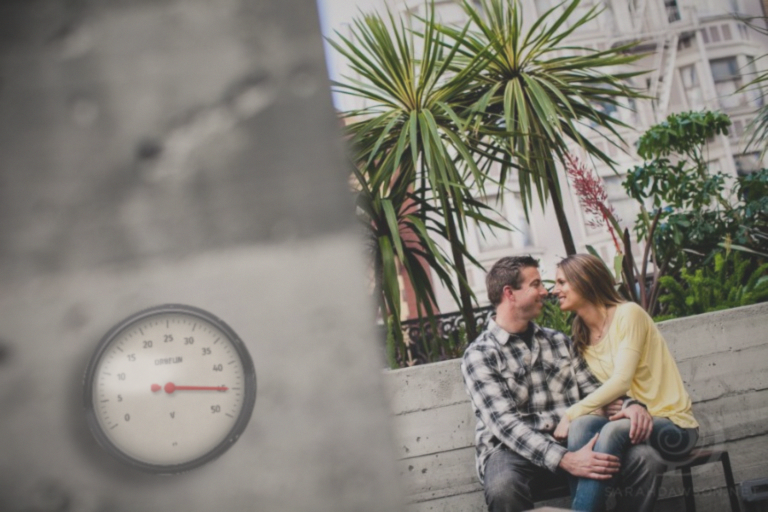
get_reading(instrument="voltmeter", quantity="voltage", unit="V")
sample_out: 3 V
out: 45 V
